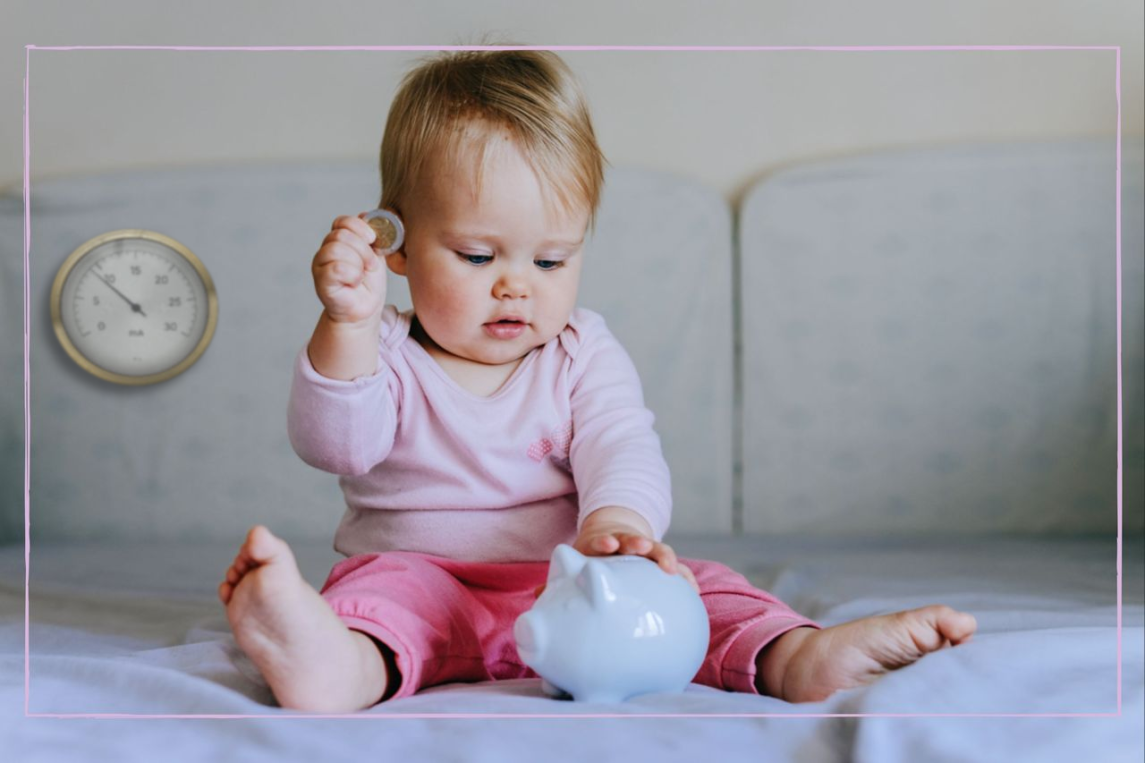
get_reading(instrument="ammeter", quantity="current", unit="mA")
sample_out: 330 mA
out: 9 mA
